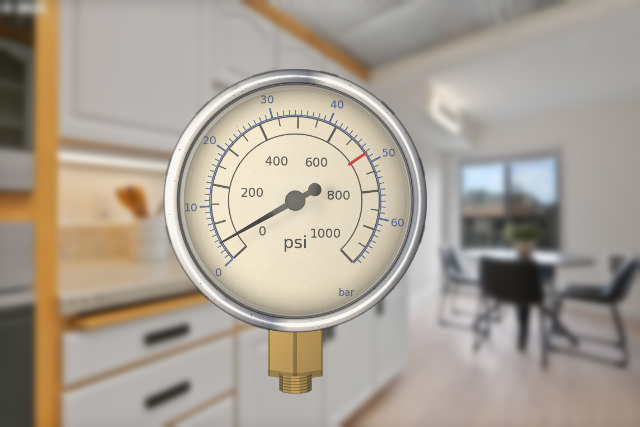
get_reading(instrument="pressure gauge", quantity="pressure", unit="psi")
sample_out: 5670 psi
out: 50 psi
